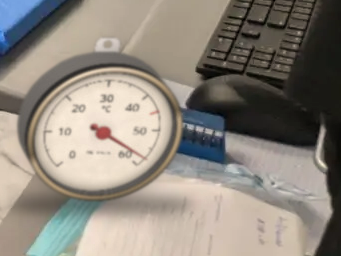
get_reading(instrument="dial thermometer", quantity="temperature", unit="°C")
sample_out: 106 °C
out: 57.5 °C
